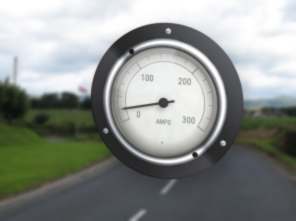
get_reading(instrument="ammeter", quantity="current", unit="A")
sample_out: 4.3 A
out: 20 A
